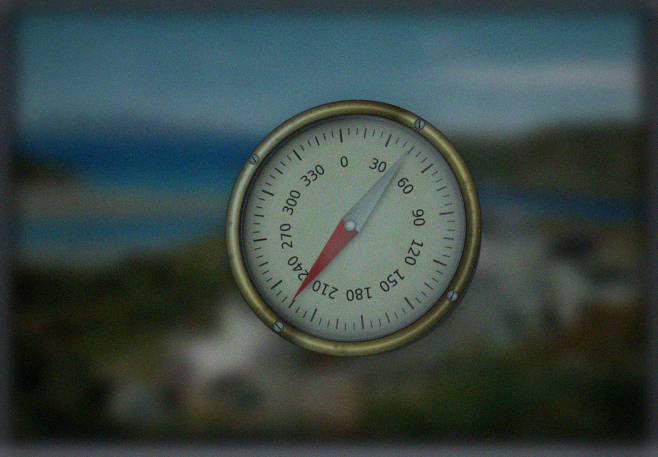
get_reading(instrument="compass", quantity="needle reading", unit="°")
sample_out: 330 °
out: 225 °
